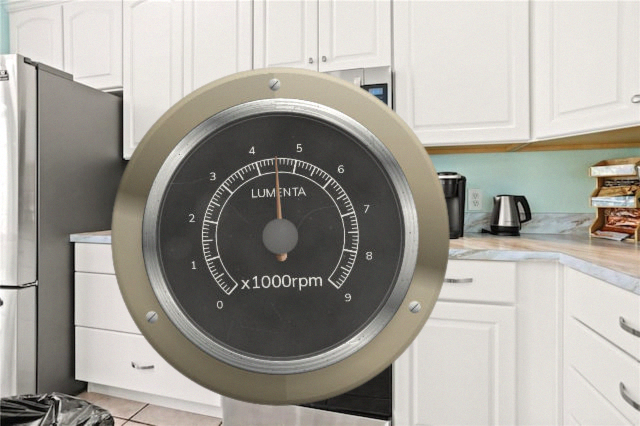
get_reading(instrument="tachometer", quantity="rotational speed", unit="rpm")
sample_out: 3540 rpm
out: 4500 rpm
